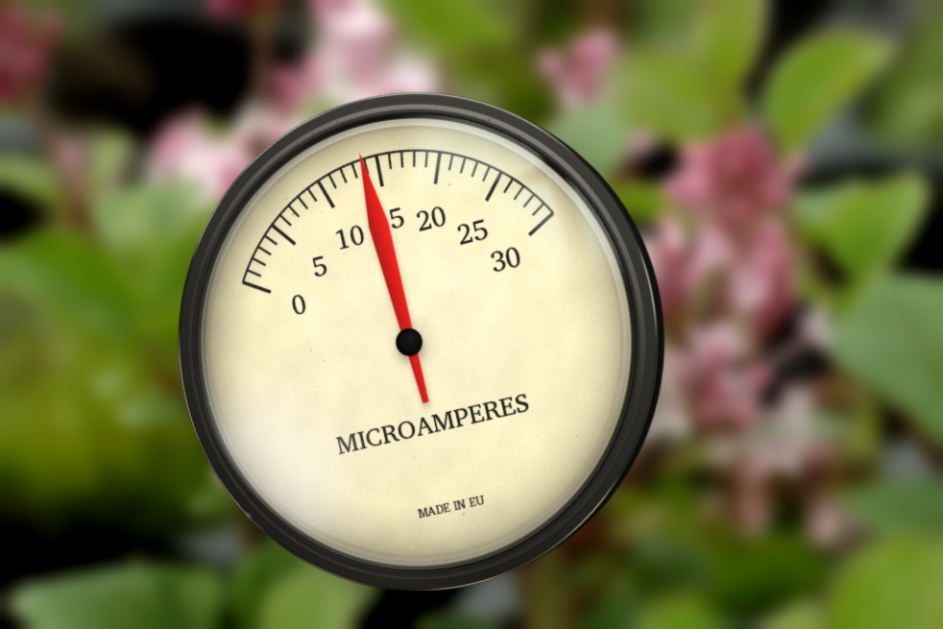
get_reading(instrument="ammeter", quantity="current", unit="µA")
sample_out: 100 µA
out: 14 µA
